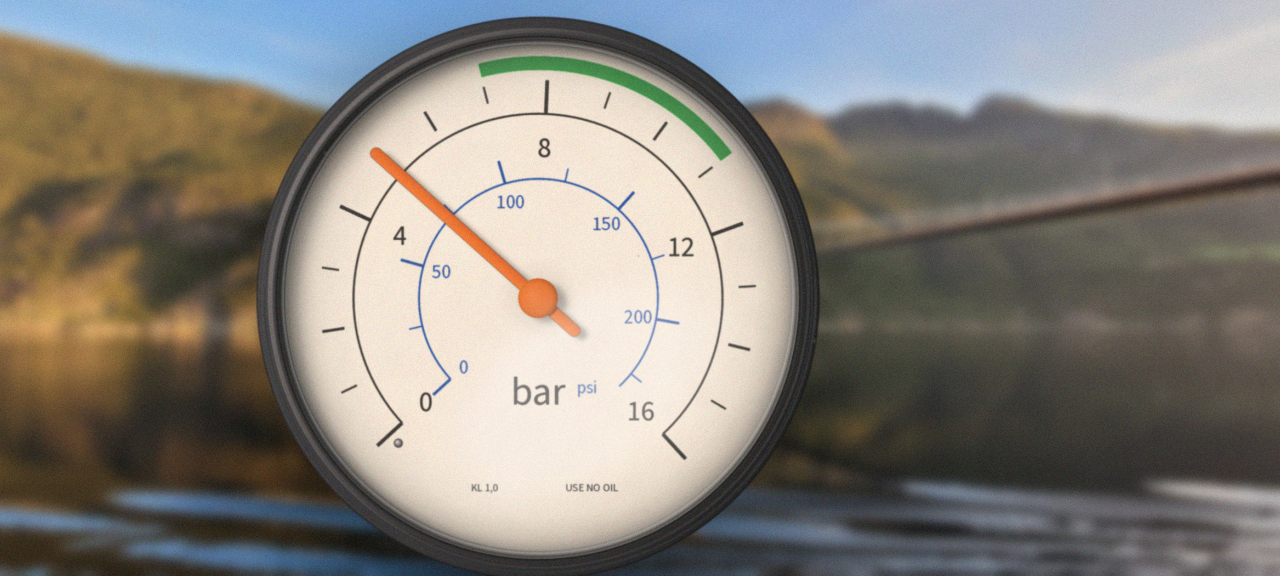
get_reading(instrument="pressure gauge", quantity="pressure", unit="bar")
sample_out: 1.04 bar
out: 5 bar
